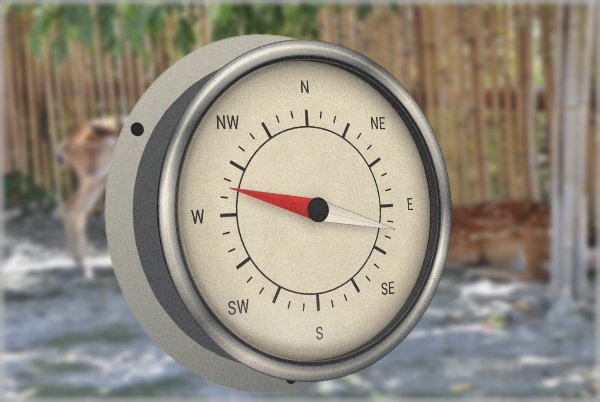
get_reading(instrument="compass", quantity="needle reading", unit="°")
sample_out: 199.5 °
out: 285 °
